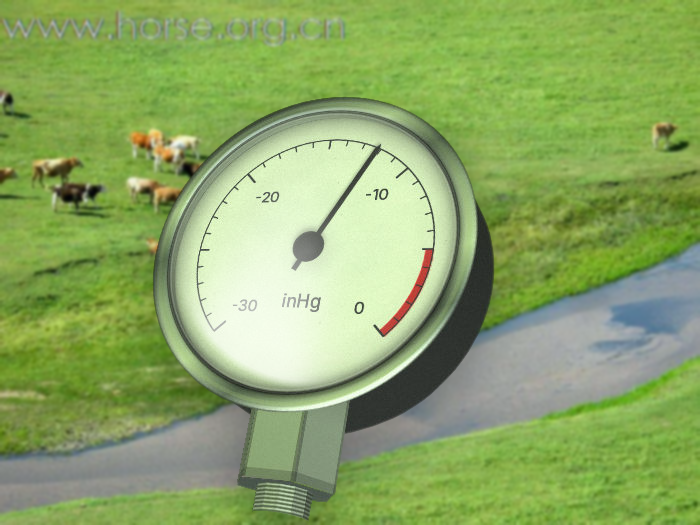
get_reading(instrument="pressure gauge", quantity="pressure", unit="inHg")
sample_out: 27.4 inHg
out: -12 inHg
